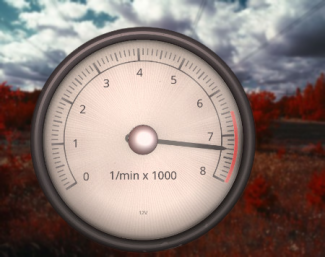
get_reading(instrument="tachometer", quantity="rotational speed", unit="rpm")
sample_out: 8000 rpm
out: 7300 rpm
